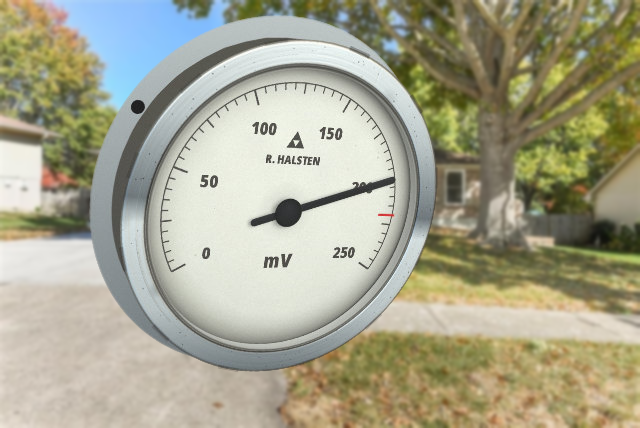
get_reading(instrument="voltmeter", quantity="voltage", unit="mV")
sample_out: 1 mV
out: 200 mV
